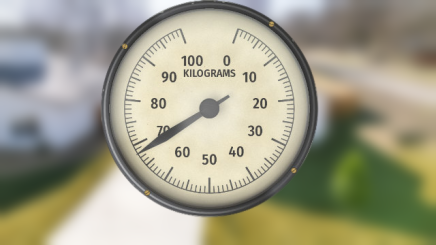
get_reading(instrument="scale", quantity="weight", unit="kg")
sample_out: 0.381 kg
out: 68 kg
